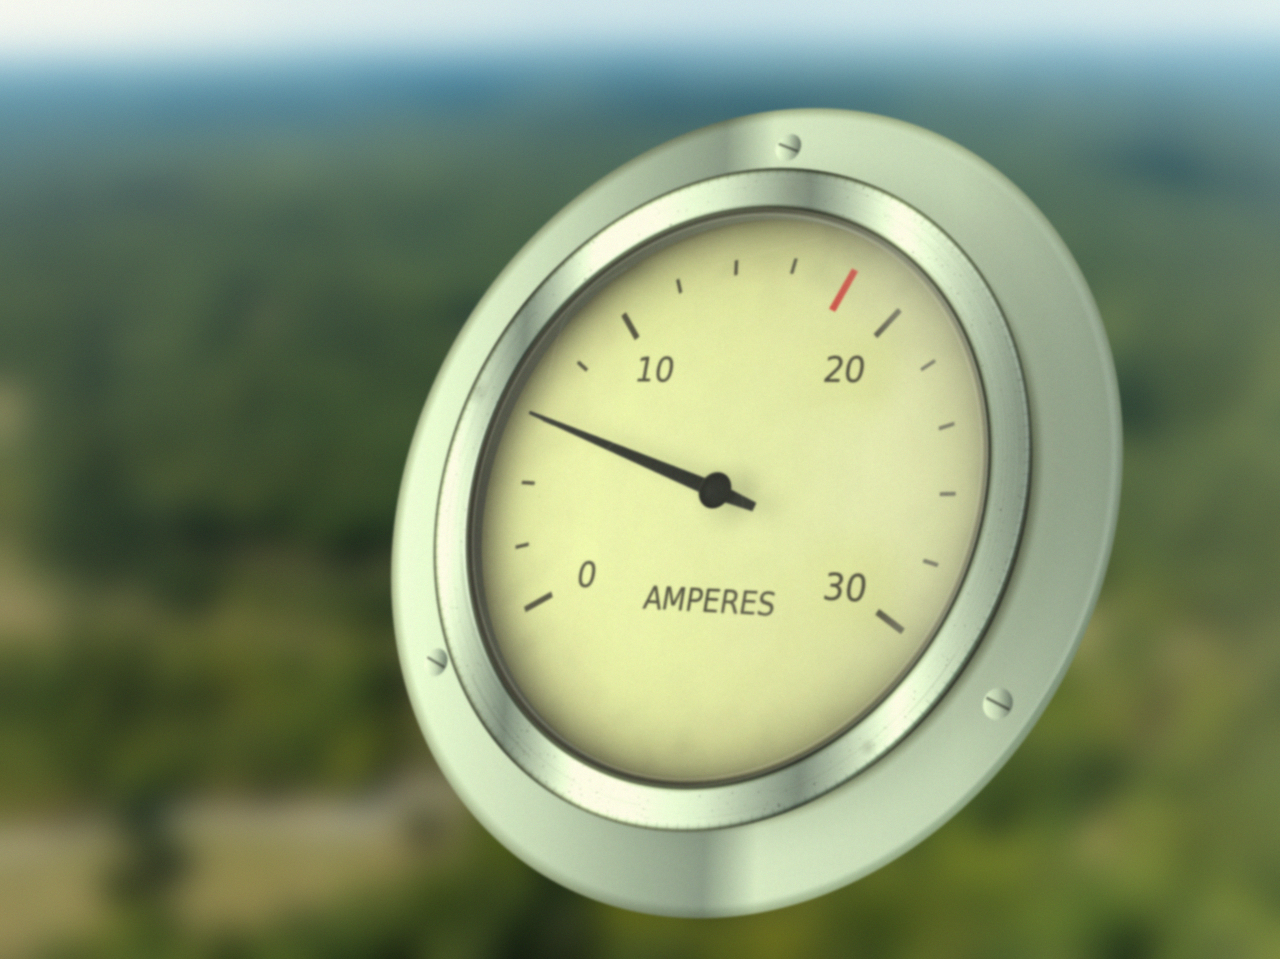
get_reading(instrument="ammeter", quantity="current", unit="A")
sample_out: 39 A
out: 6 A
